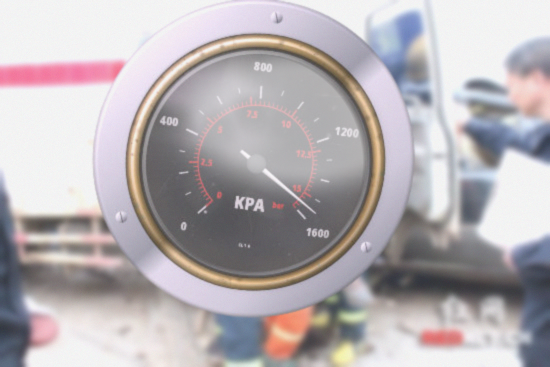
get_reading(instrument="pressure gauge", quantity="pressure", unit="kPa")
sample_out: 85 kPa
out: 1550 kPa
